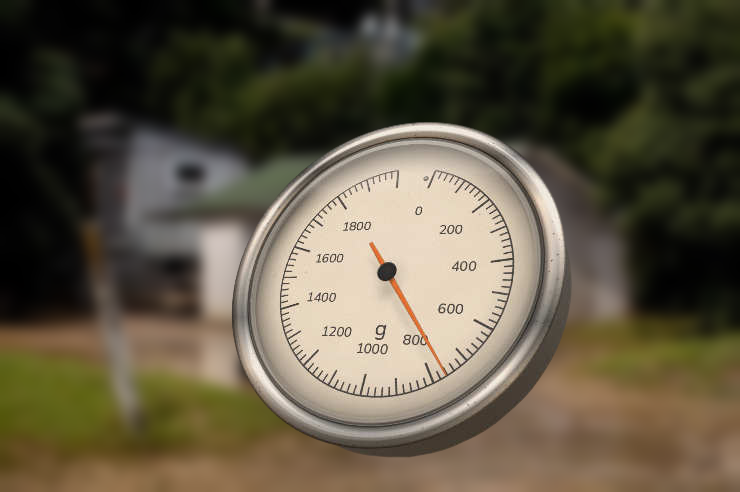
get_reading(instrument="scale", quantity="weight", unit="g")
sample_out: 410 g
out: 760 g
